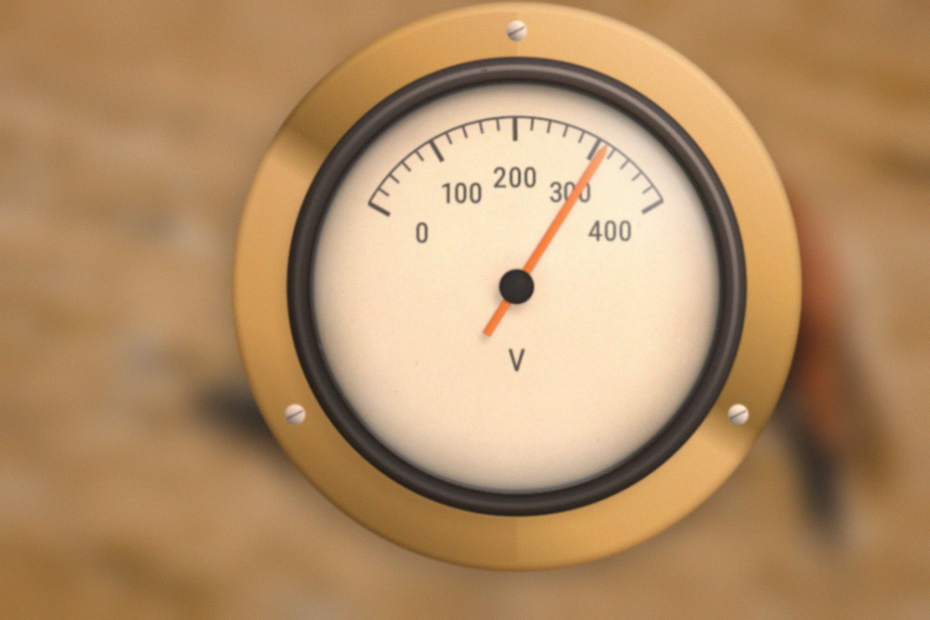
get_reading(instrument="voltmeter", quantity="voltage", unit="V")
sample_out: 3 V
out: 310 V
